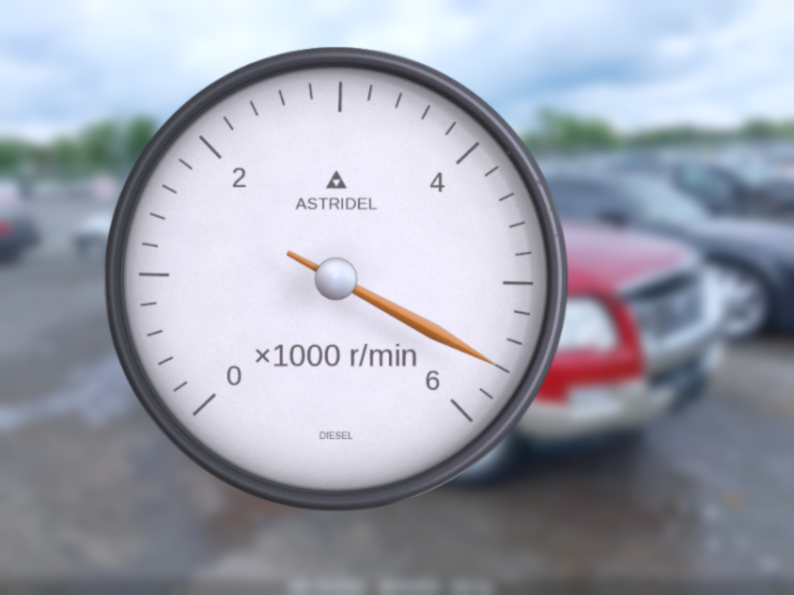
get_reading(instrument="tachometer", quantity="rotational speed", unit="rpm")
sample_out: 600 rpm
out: 5600 rpm
